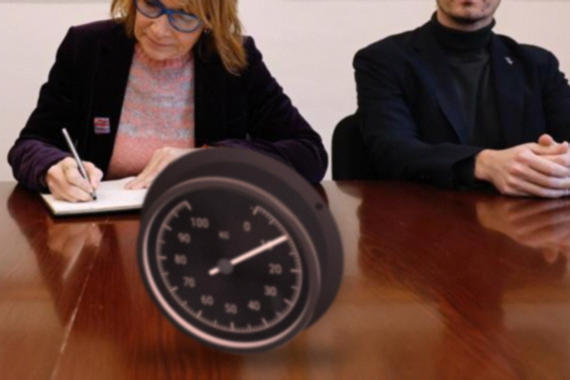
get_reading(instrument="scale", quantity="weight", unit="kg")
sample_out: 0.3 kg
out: 10 kg
